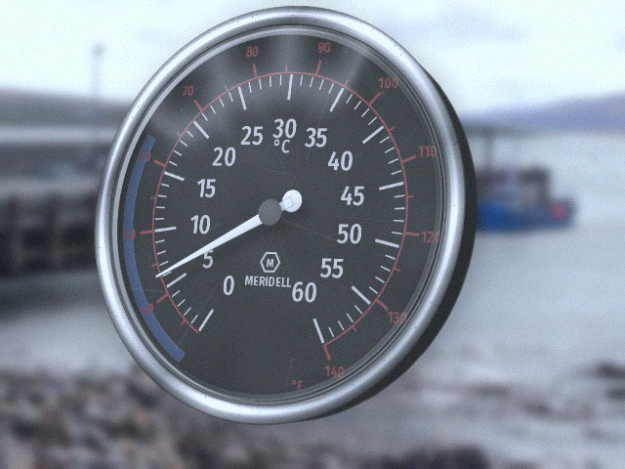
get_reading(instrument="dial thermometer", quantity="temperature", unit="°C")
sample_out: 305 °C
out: 6 °C
